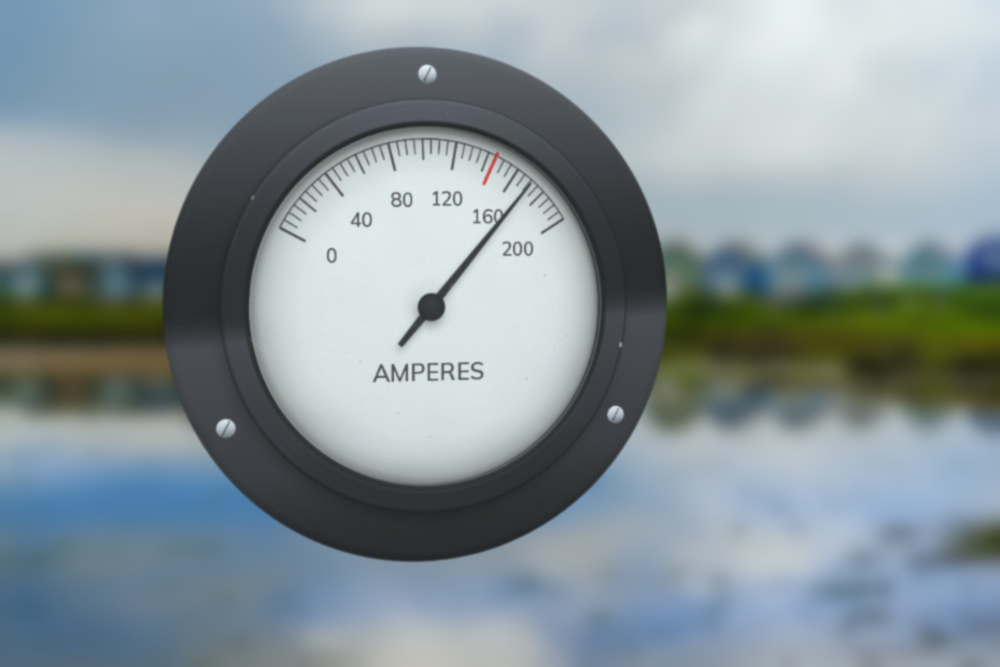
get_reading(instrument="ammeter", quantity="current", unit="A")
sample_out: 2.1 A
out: 170 A
